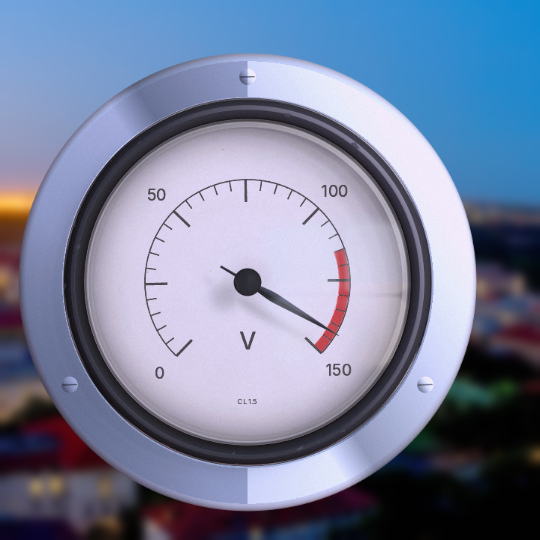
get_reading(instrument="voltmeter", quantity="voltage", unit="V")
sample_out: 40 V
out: 142.5 V
